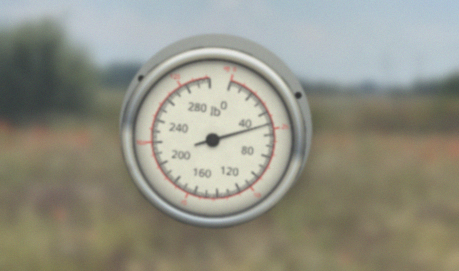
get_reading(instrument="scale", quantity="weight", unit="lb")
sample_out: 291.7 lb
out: 50 lb
